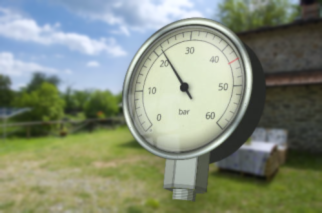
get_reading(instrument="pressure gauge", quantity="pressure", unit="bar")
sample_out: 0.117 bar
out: 22 bar
